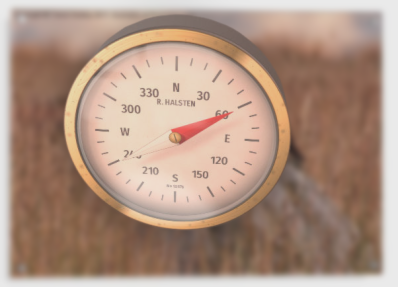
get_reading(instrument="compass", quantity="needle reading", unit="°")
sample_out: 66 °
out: 60 °
